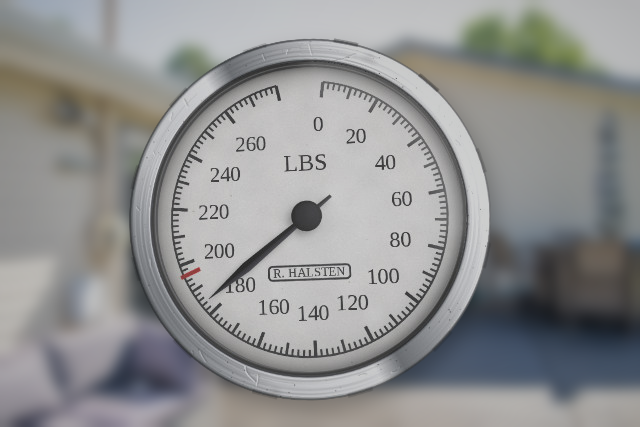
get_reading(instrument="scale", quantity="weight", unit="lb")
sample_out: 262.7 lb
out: 184 lb
